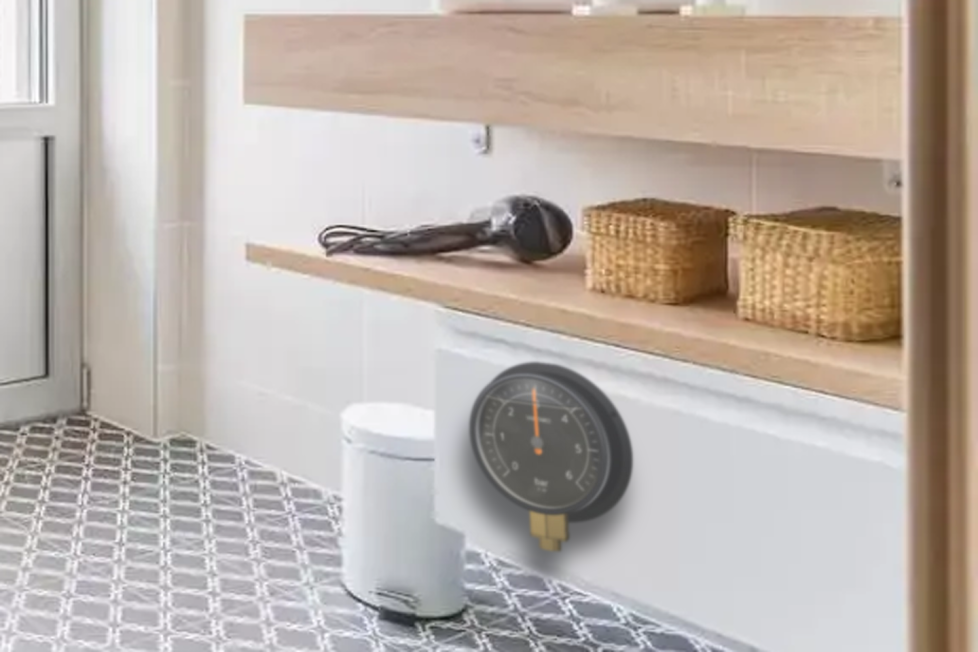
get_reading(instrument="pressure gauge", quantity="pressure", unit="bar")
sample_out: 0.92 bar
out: 3 bar
